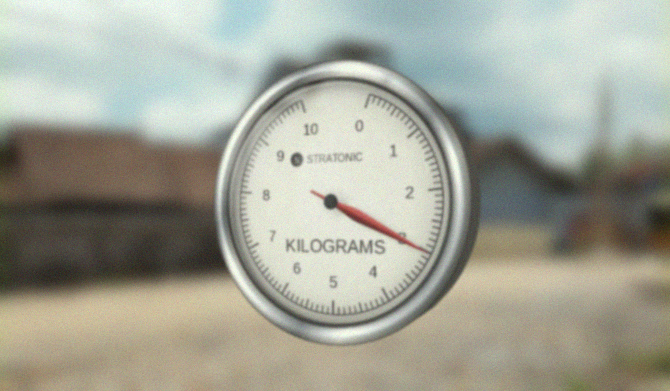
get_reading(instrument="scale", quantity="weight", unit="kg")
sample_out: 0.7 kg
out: 3 kg
